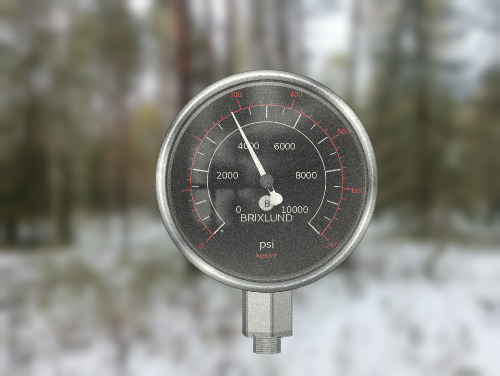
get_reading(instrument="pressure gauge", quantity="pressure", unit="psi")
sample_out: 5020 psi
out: 4000 psi
